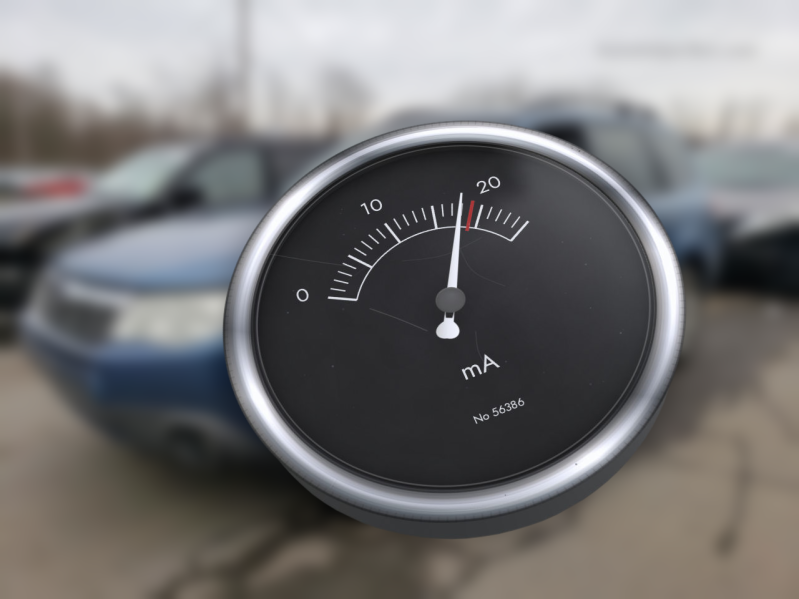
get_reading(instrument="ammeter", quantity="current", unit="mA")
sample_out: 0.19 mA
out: 18 mA
